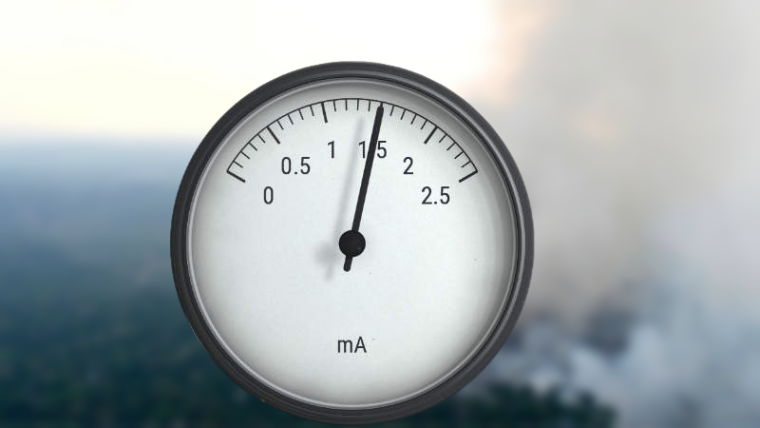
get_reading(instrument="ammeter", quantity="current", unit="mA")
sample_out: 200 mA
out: 1.5 mA
